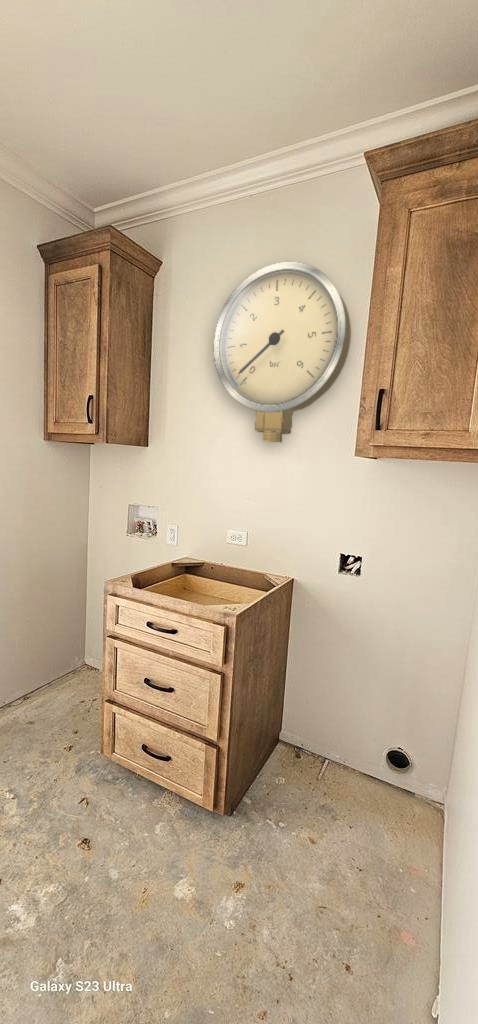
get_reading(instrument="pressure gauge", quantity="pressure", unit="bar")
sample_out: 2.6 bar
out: 0.2 bar
